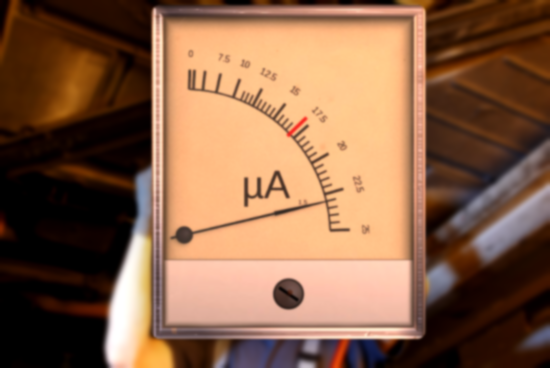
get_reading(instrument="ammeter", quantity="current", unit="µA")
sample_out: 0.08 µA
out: 23 µA
